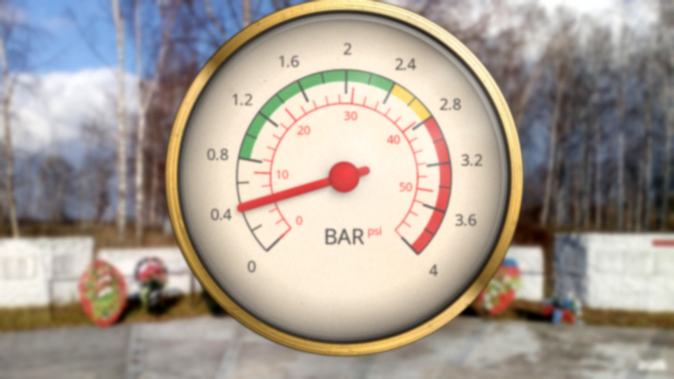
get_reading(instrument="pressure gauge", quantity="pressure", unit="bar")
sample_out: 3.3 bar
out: 0.4 bar
